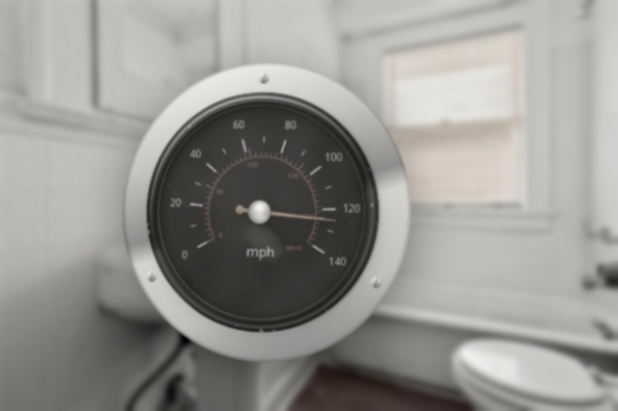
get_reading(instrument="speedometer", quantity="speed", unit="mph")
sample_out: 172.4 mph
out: 125 mph
